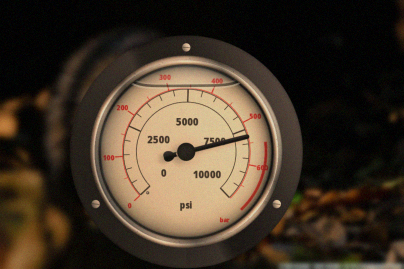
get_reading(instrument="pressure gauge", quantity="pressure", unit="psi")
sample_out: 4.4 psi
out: 7750 psi
